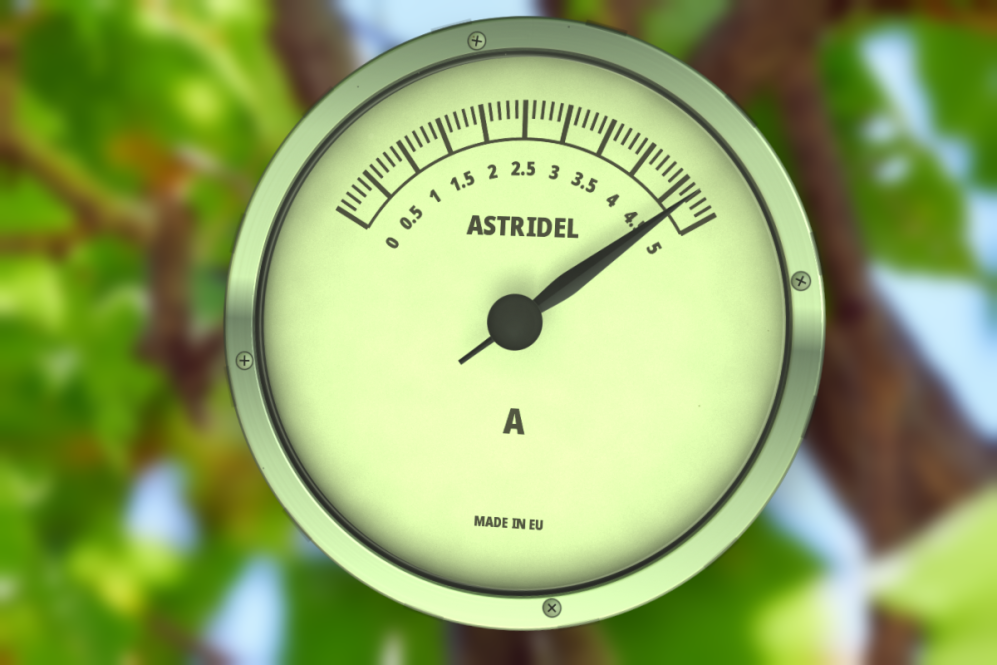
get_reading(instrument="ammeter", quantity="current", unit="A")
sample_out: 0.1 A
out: 4.7 A
